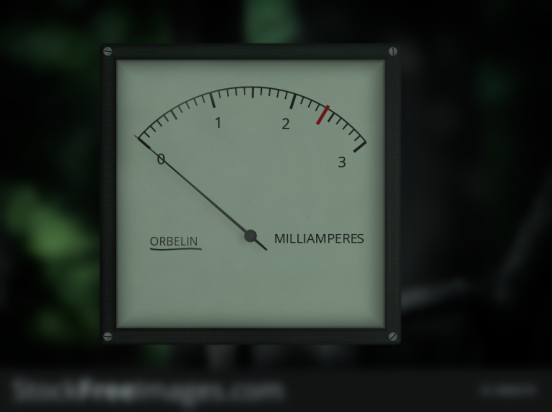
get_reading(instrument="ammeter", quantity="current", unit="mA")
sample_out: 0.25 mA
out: 0 mA
